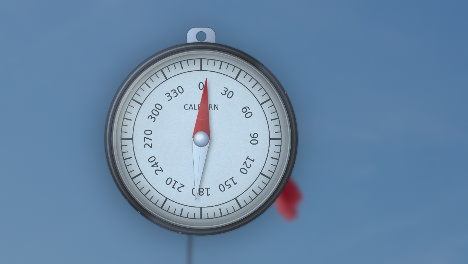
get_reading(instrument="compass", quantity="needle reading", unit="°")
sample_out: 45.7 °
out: 5 °
